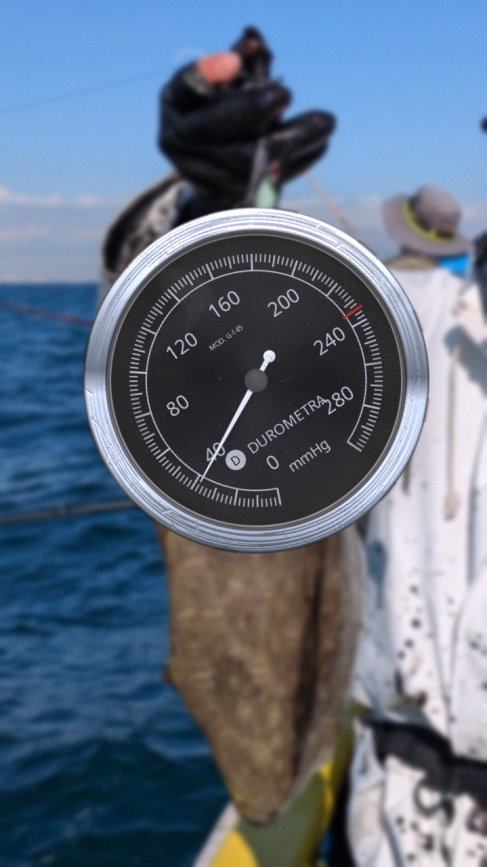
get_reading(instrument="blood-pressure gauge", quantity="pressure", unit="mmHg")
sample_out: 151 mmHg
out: 38 mmHg
